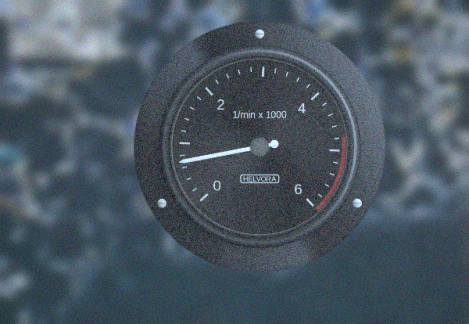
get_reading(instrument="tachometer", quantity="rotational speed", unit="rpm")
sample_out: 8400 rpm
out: 700 rpm
